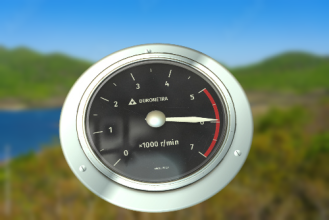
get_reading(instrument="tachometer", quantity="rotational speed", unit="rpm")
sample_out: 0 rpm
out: 6000 rpm
